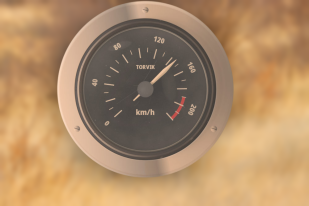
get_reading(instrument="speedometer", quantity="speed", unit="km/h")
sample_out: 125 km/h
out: 145 km/h
